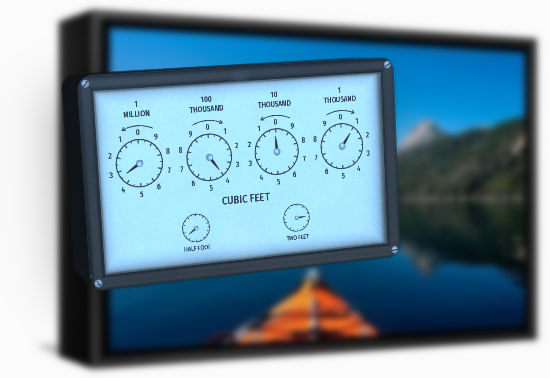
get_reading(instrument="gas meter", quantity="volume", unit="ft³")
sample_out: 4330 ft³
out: 340100 ft³
